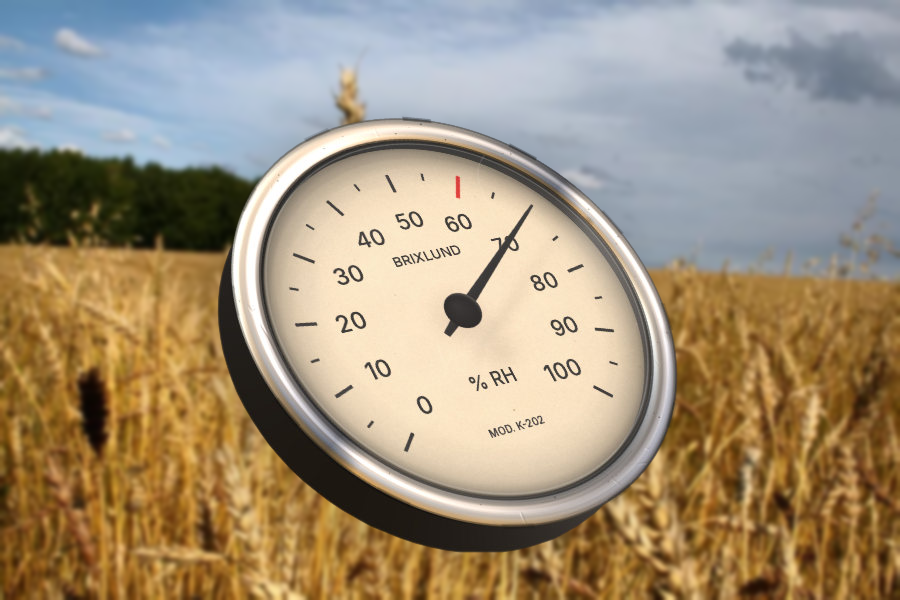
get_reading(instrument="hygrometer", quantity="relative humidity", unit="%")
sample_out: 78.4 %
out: 70 %
